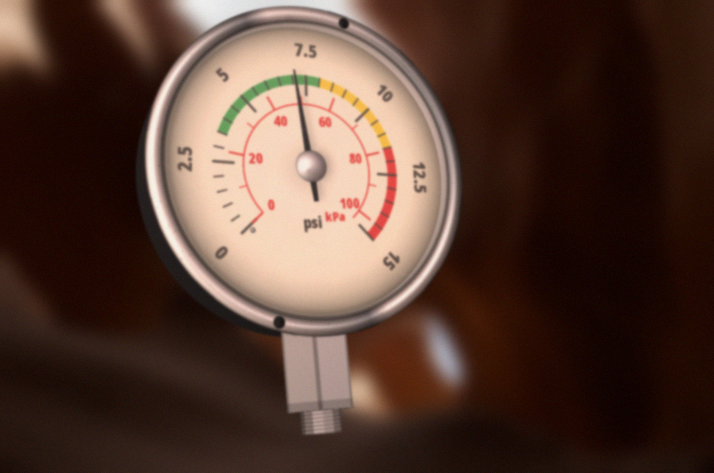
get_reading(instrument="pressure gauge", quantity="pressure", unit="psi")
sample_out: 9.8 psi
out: 7 psi
